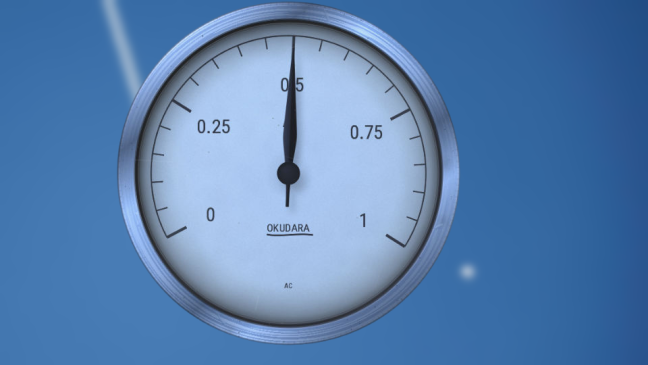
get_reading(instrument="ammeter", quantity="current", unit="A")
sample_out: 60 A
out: 0.5 A
